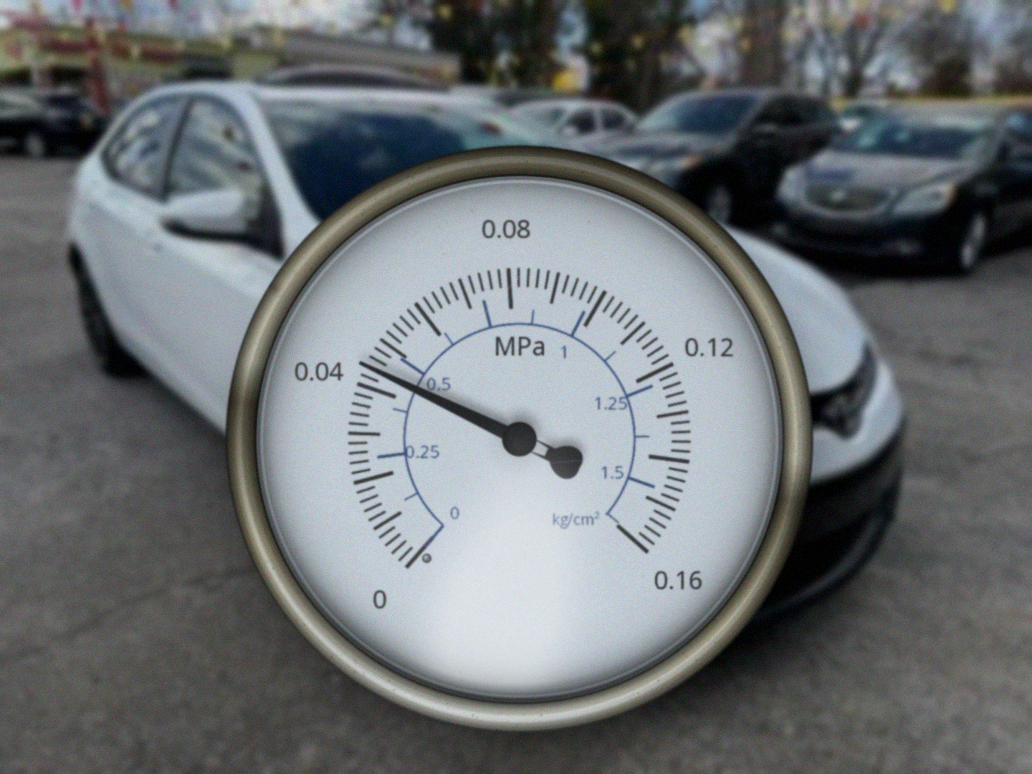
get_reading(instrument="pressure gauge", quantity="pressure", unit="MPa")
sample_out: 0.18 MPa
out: 0.044 MPa
